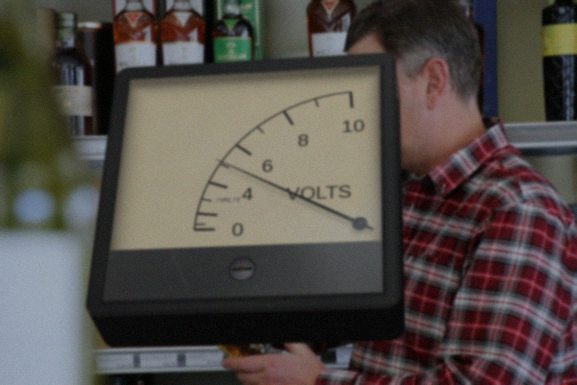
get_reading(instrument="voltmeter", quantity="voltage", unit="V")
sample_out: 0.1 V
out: 5 V
